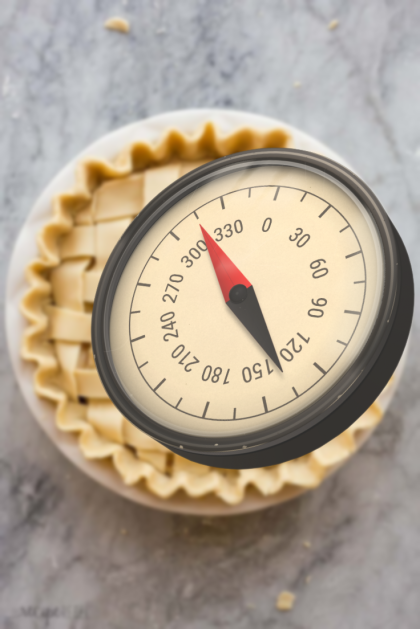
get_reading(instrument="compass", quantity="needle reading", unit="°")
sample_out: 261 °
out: 315 °
